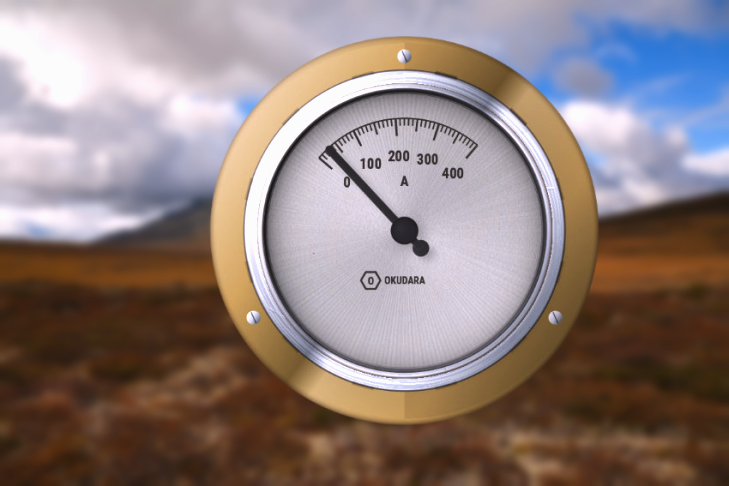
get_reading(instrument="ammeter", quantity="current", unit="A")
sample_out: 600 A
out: 30 A
